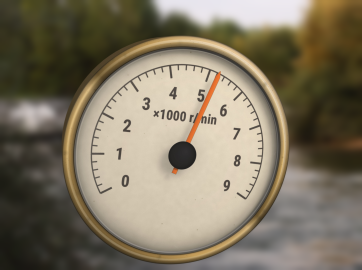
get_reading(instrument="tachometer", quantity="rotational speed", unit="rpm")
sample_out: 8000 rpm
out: 5200 rpm
